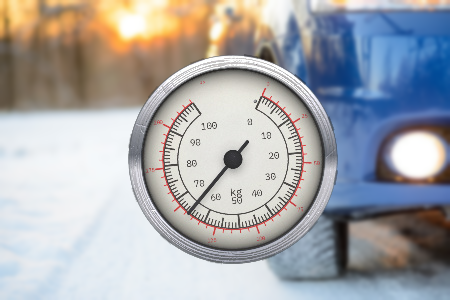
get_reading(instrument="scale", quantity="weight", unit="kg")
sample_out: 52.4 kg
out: 65 kg
